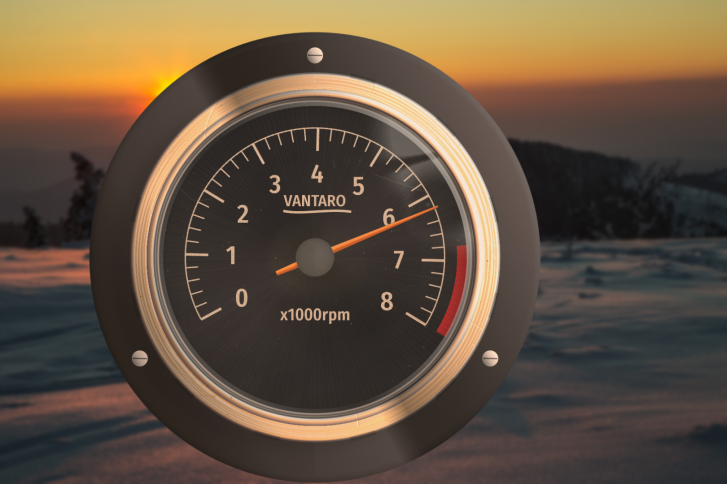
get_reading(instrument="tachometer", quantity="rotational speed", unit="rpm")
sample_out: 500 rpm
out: 6200 rpm
